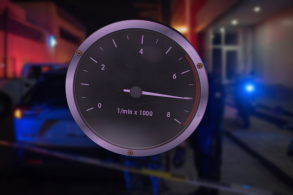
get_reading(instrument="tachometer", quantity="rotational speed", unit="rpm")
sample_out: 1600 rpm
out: 7000 rpm
